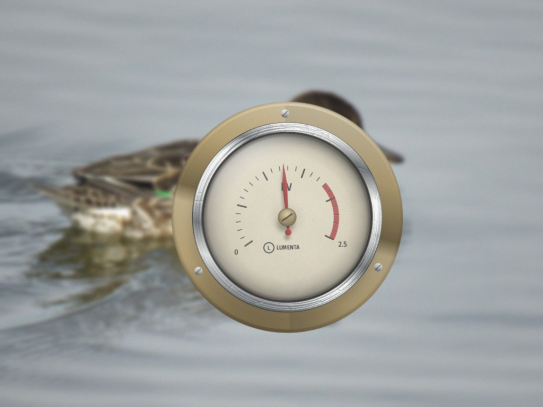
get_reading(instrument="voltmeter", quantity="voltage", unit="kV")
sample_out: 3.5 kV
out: 1.25 kV
